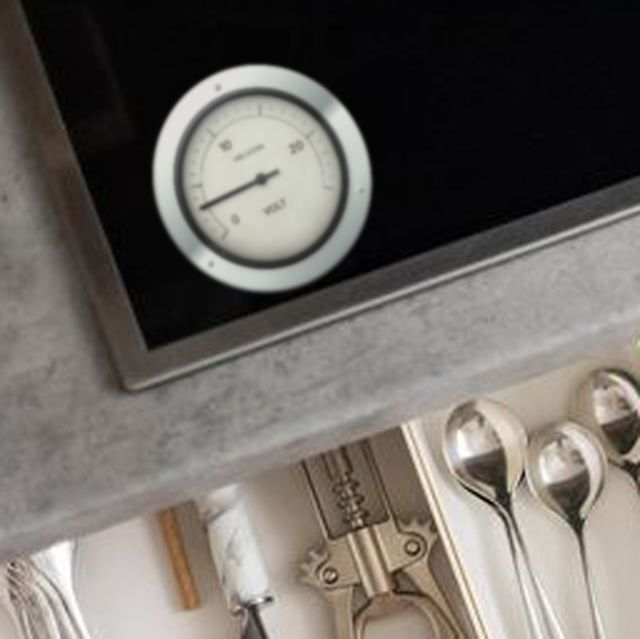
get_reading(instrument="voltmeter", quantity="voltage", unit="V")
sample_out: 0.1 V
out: 3 V
